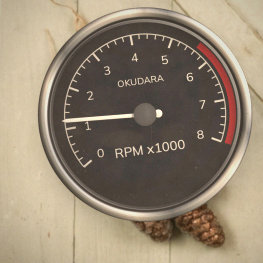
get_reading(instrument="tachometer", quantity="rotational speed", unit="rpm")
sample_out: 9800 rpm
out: 1200 rpm
